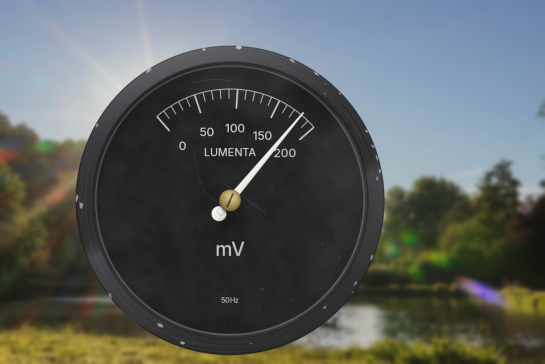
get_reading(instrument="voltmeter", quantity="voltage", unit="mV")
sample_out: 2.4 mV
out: 180 mV
